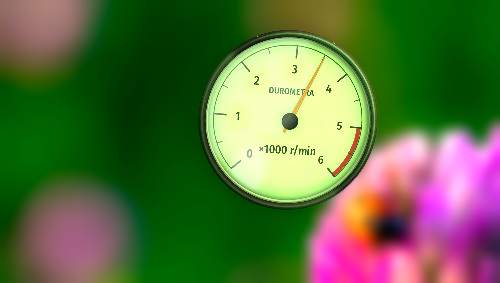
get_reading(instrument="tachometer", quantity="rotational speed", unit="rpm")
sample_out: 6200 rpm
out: 3500 rpm
